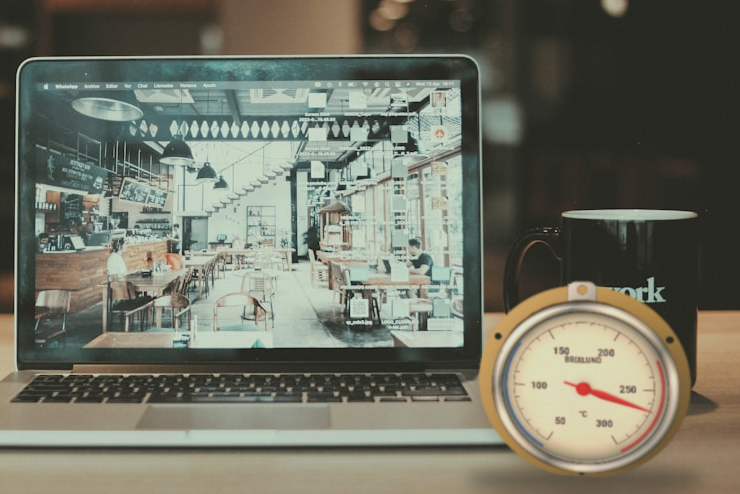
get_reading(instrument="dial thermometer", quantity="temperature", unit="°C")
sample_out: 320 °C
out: 265 °C
